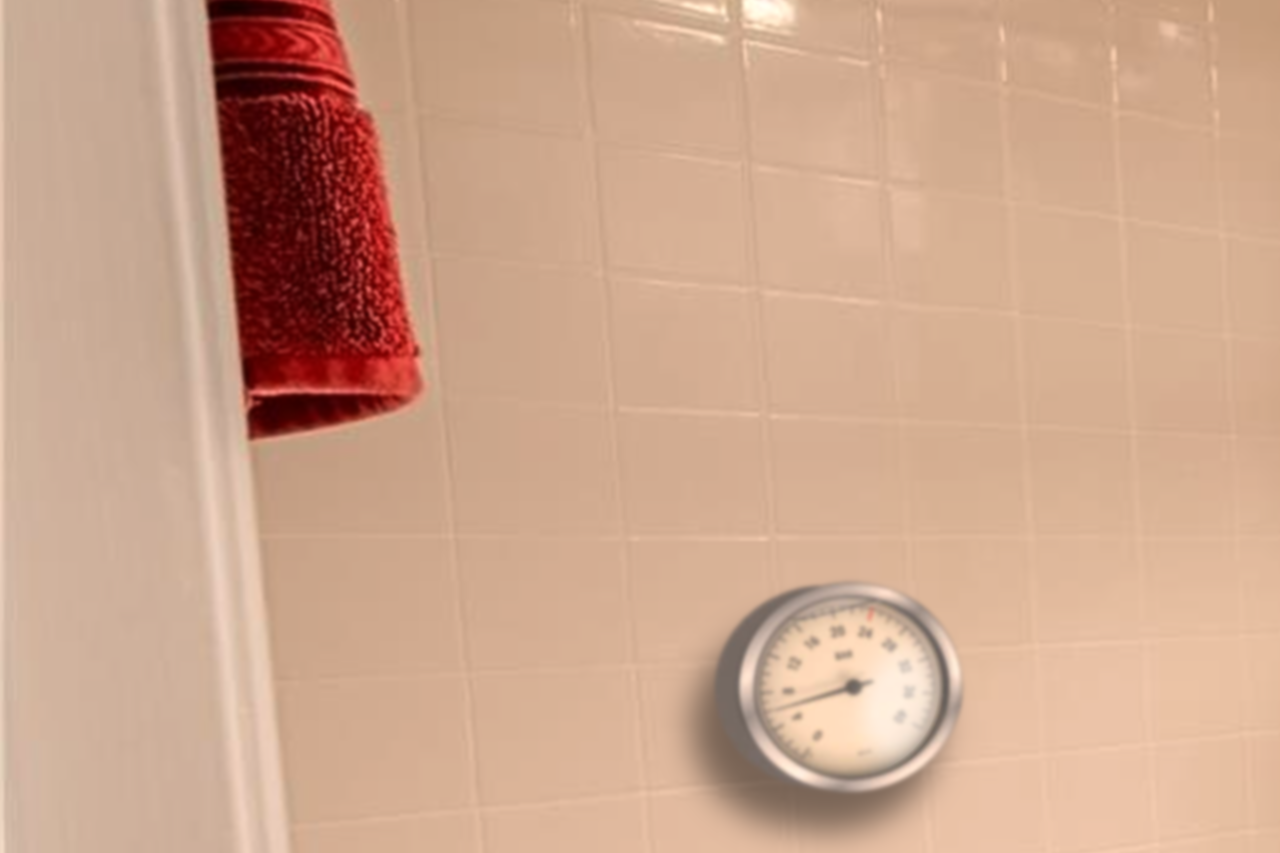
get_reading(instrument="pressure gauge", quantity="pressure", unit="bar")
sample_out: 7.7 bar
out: 6 bar
